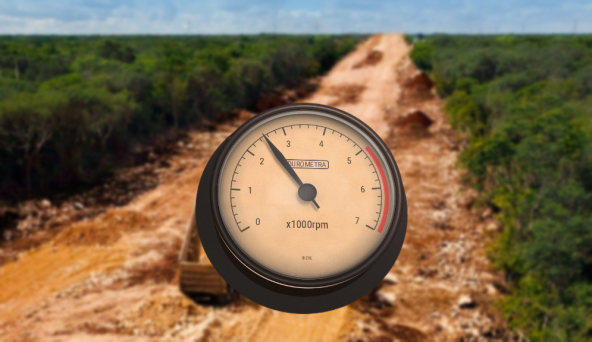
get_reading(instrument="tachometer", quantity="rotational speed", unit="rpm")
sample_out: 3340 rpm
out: 2500 rpm
